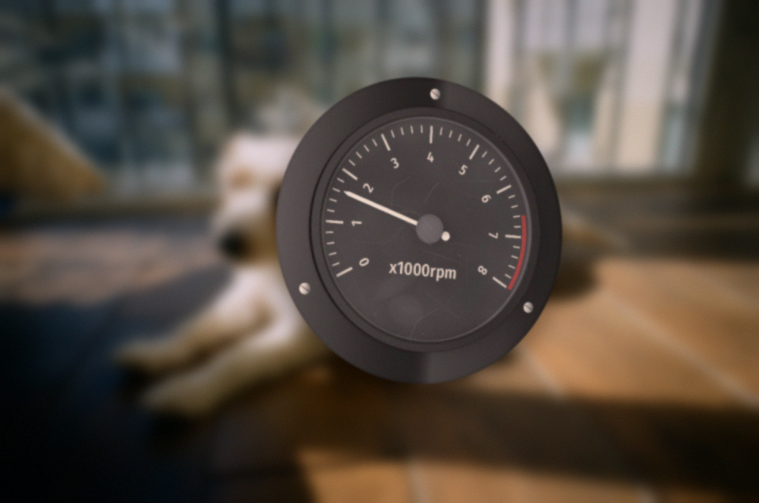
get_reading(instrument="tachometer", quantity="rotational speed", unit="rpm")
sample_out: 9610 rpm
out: 1600 rpm
